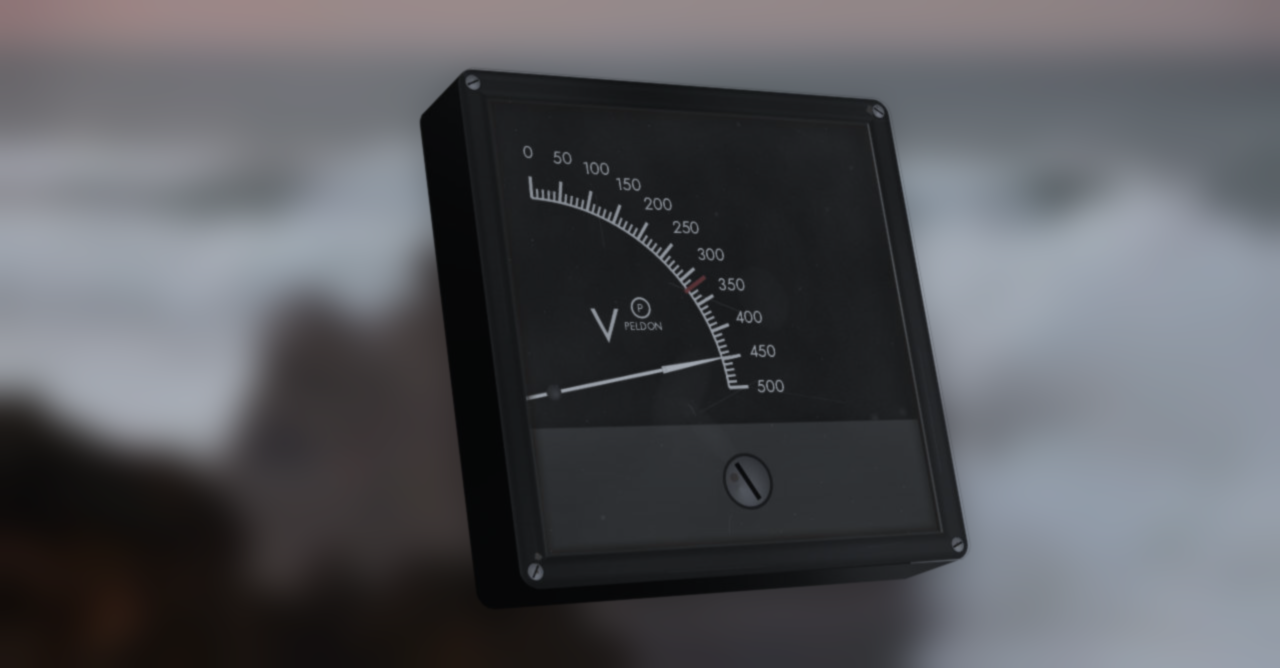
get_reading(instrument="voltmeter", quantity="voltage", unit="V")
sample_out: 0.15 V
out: 450 V
